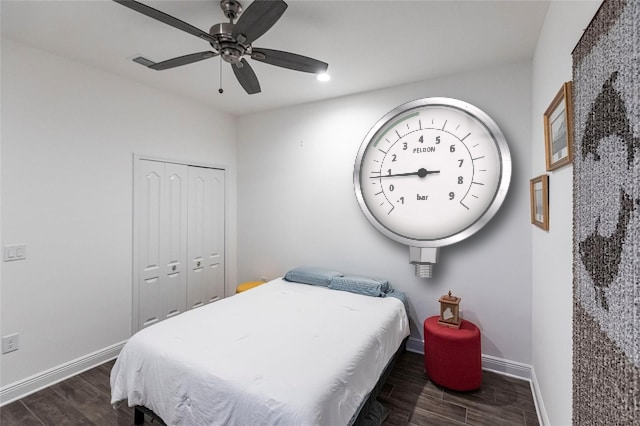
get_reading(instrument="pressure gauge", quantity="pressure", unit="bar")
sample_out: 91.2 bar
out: 0.75 bar
